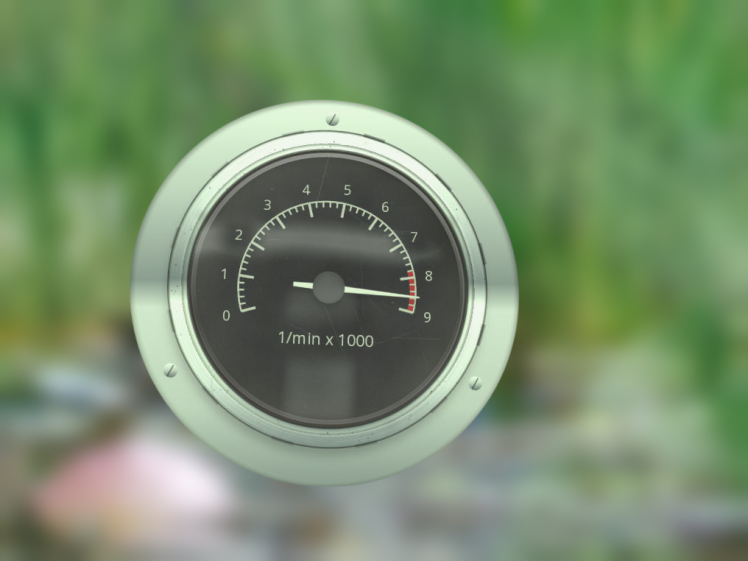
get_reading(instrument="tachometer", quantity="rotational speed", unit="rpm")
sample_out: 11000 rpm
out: 8600 rpm
